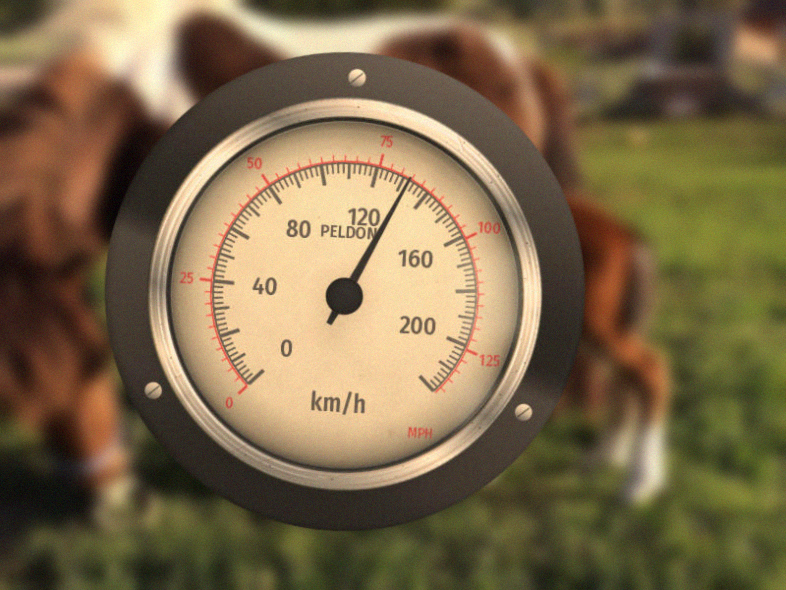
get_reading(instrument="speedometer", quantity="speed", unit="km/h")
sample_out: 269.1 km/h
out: 132 km/h
